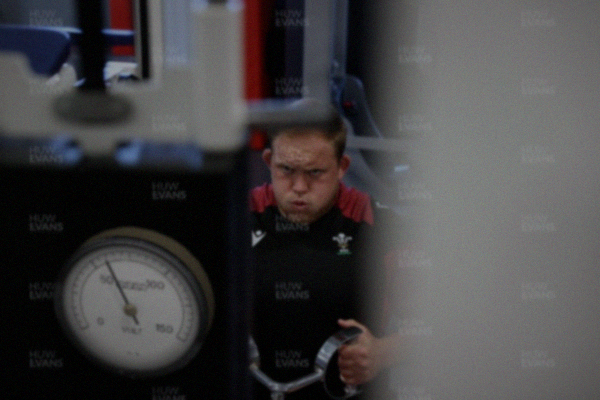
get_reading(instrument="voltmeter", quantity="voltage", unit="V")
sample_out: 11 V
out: 60 V
